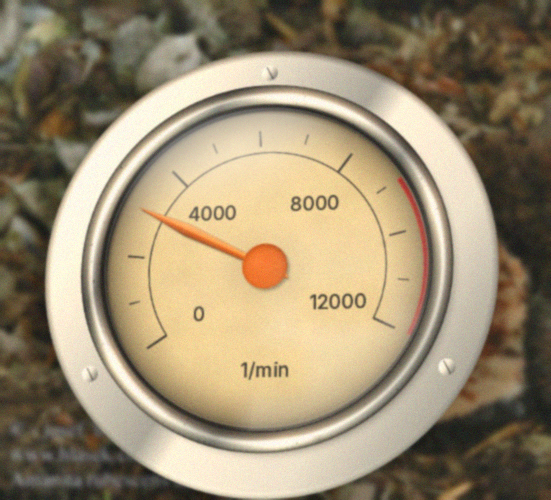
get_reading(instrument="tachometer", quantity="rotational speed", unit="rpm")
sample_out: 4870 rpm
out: 3000 rpm
